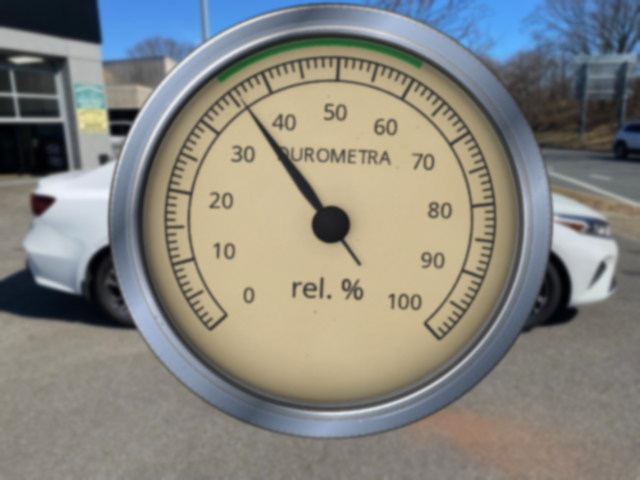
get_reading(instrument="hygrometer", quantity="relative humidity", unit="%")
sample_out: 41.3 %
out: 36 %
